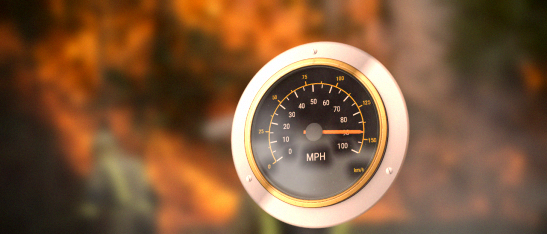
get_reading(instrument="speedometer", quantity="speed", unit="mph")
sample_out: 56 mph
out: 90 mph
